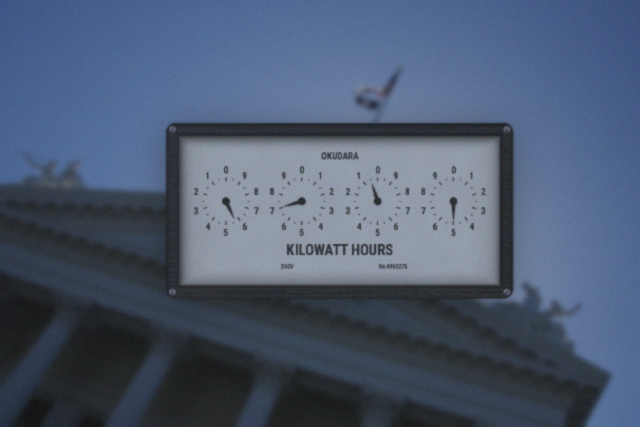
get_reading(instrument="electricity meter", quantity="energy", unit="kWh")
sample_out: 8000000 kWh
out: 5705 kWh
